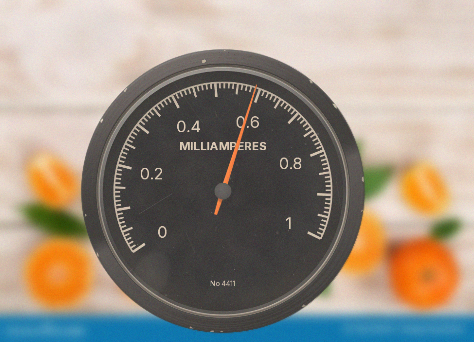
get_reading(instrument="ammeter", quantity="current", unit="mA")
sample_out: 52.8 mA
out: 0.59 mA
